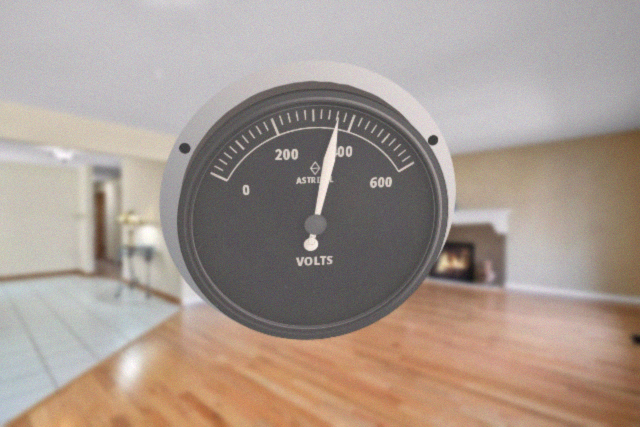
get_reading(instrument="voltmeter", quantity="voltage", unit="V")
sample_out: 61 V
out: 360 V
